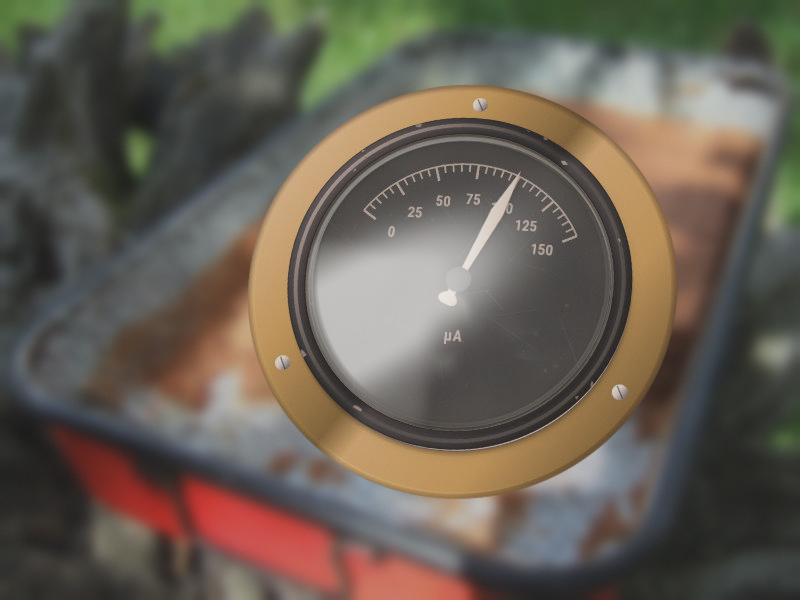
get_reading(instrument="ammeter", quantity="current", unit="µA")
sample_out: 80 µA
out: 100 µA
